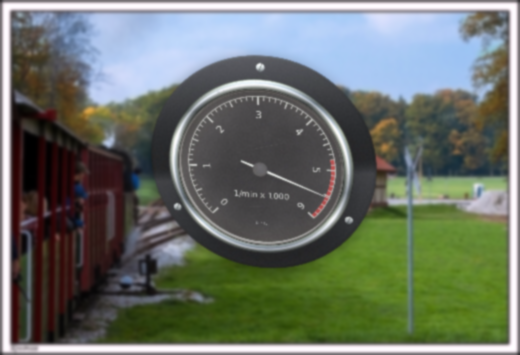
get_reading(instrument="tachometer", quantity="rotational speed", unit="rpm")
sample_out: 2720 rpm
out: 5500 rpm
